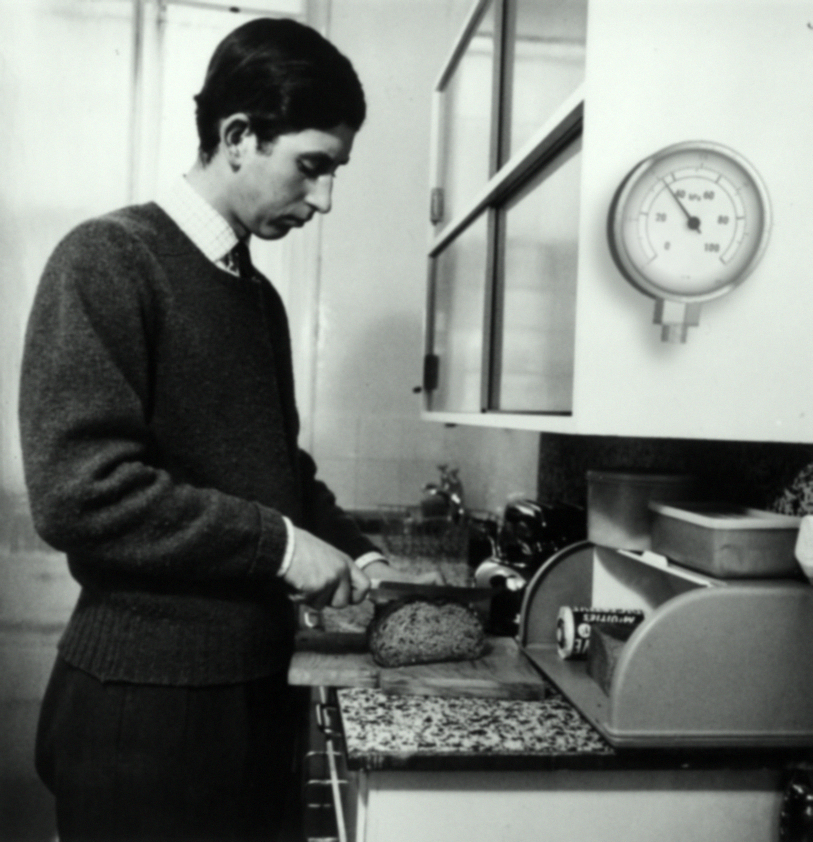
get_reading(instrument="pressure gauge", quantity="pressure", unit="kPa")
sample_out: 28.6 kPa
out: 35 kPa
